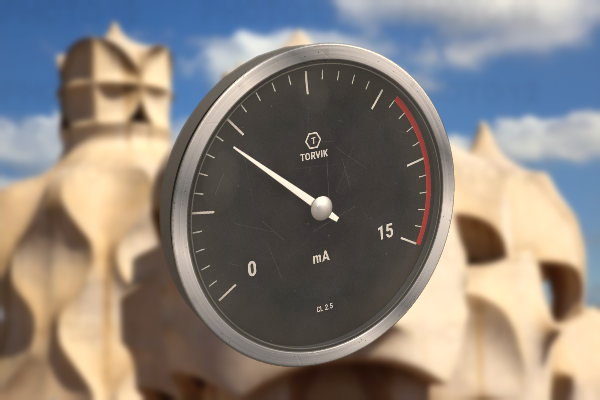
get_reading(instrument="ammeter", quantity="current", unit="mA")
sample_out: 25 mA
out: 4.5 mA
